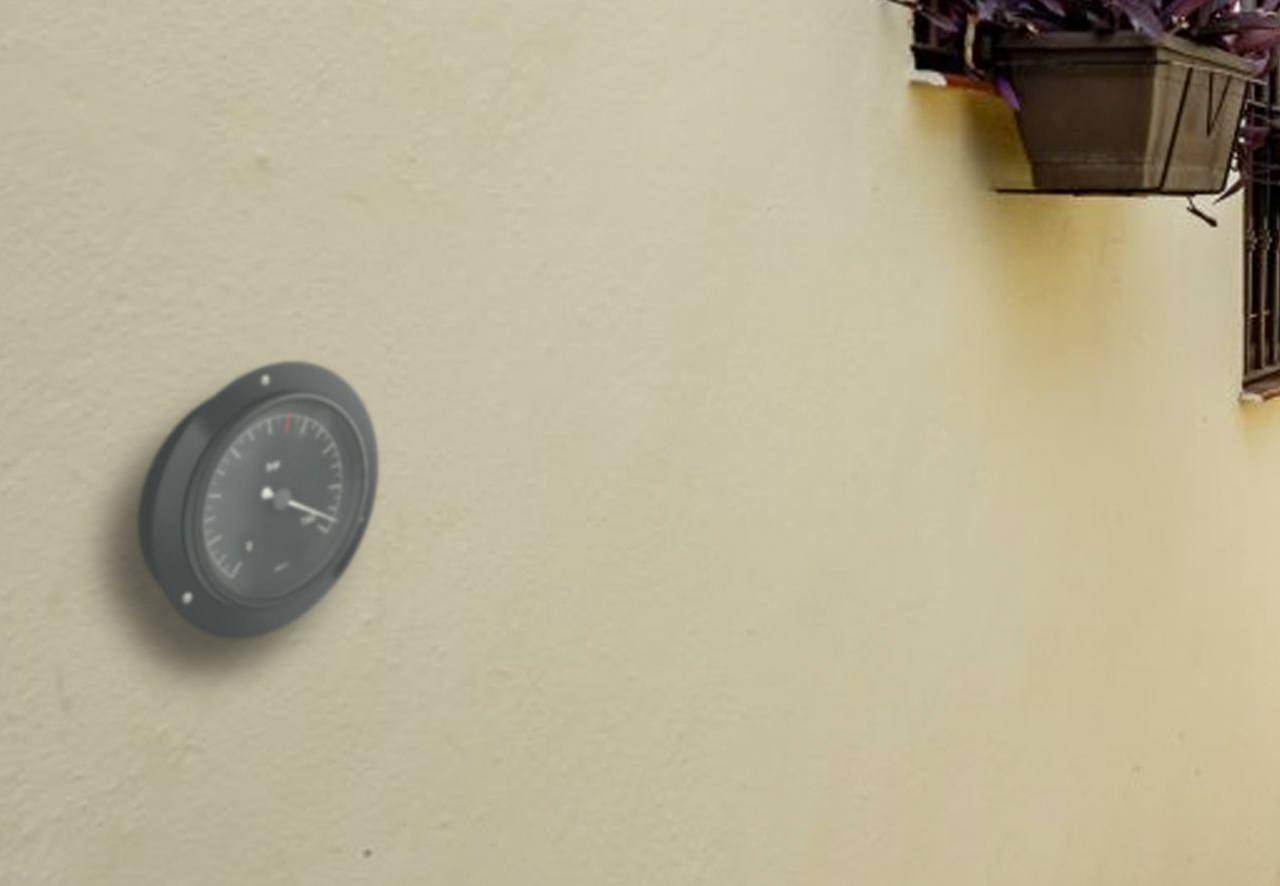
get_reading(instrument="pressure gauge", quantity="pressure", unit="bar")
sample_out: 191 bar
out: 155 bar
